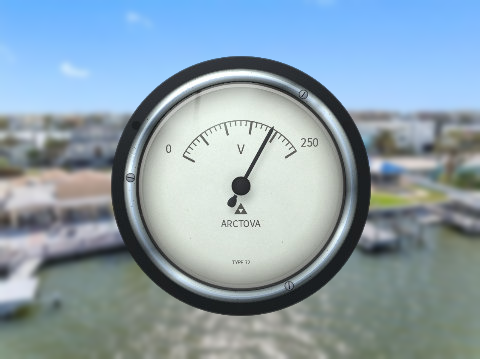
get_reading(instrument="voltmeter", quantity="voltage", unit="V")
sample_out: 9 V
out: 190 V
